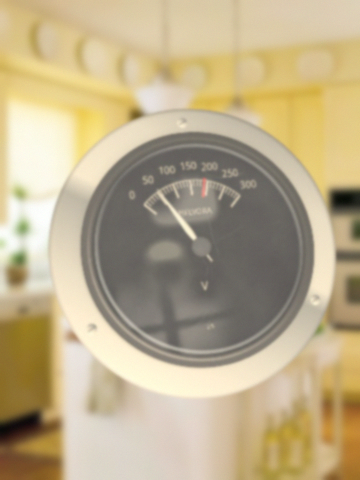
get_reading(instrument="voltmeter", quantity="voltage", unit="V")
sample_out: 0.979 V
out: 50 V
